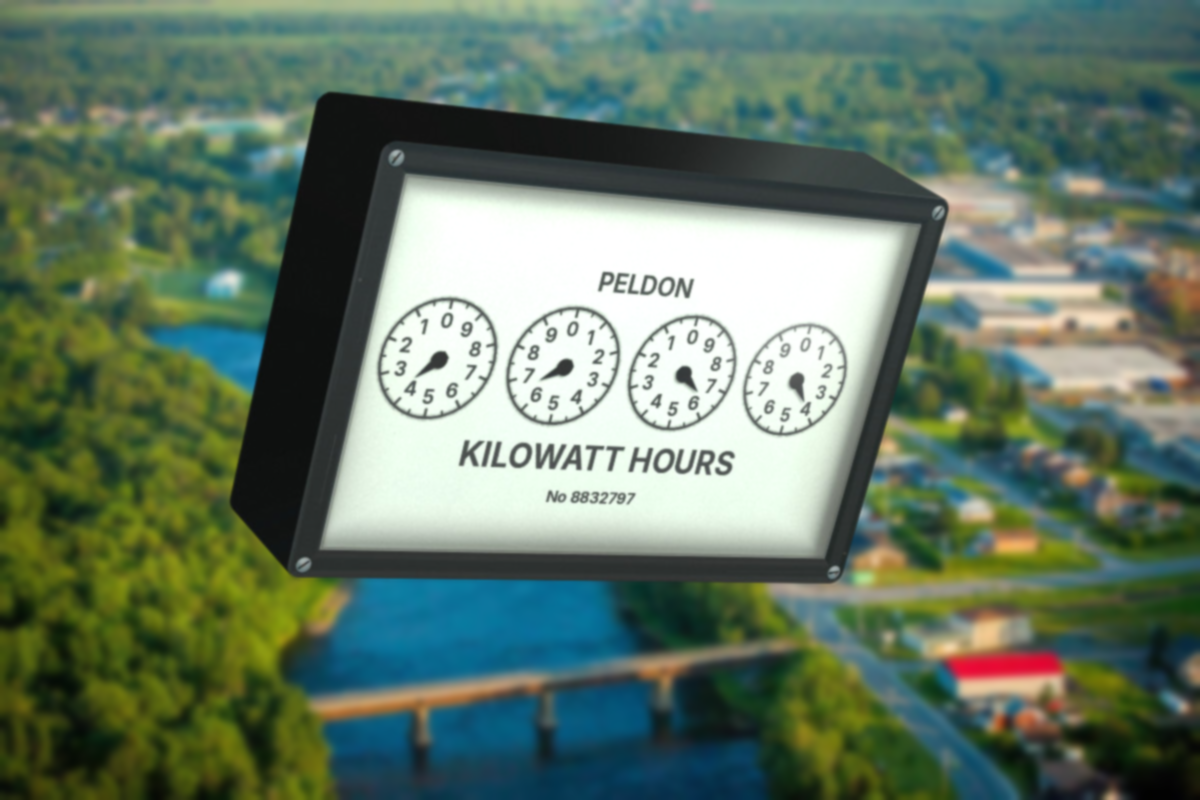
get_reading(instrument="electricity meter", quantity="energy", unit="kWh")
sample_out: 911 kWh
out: 3664 kWh
